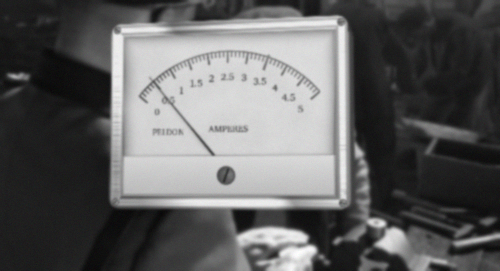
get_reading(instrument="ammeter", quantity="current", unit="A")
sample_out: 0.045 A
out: 0.5 A
